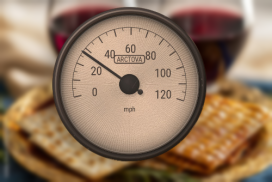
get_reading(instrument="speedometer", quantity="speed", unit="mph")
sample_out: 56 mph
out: 27.5 mph
